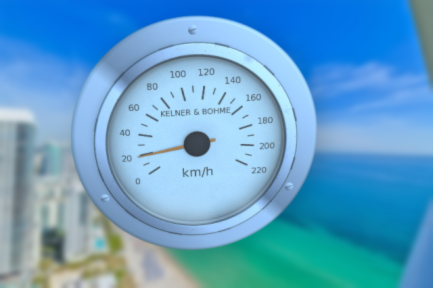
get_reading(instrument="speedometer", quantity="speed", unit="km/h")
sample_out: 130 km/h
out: 20 km/h
